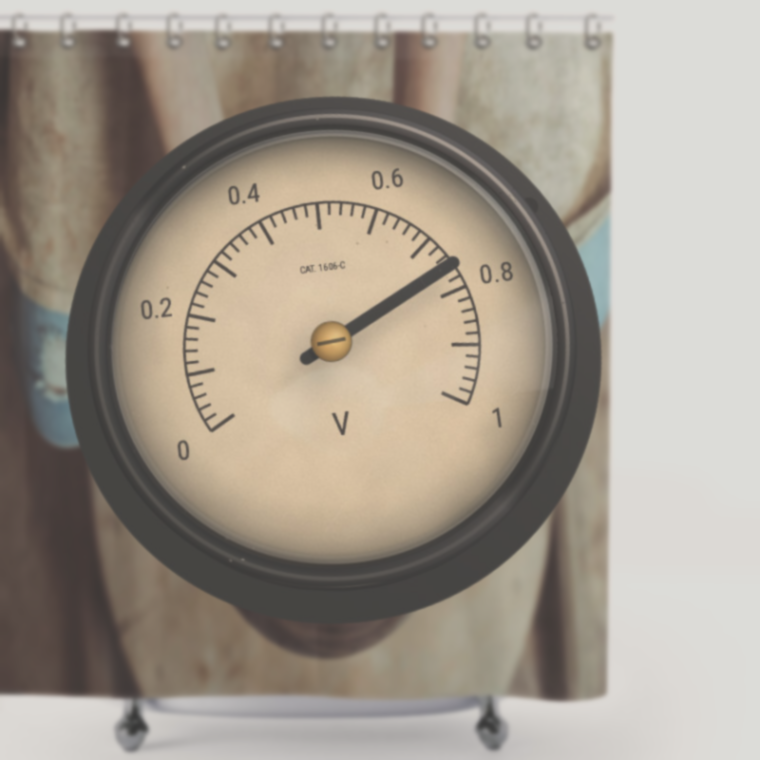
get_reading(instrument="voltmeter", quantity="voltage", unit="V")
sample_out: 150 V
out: 0.76 V
